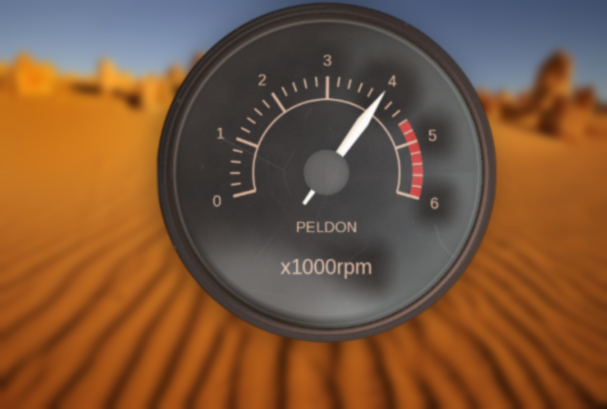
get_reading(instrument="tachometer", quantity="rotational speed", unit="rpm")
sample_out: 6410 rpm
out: 4000 rpm
